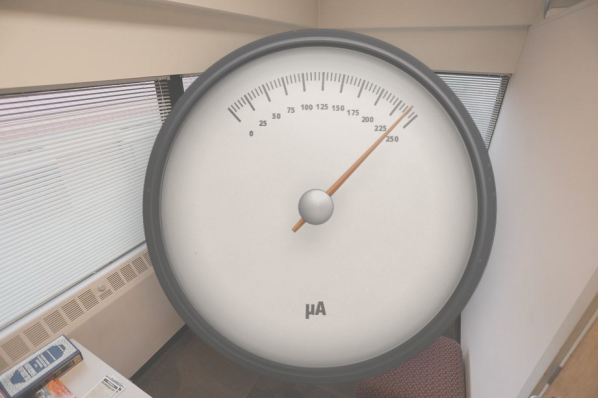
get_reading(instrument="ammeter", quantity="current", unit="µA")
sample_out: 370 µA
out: 240 µA
